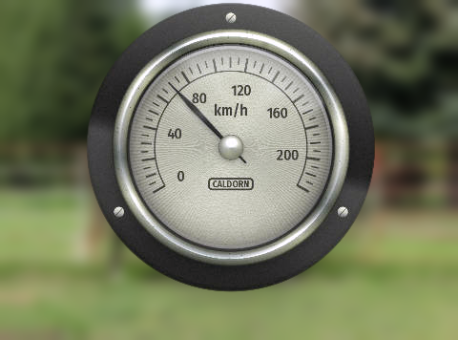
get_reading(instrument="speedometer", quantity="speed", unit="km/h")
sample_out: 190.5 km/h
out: 70 km/h
